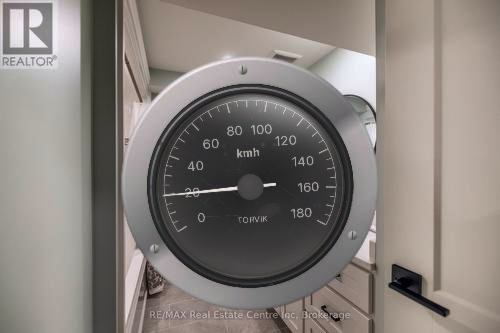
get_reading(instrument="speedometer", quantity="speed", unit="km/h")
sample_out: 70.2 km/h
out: 20 km/h
